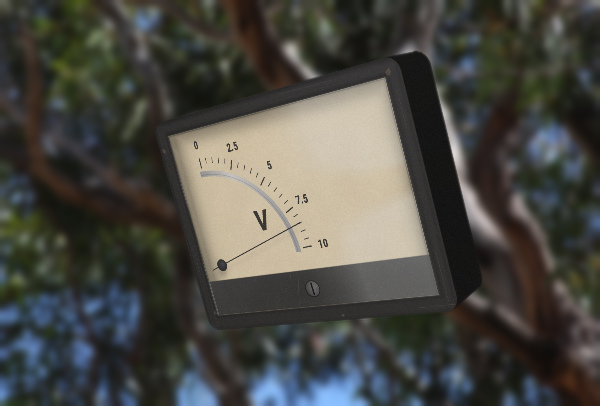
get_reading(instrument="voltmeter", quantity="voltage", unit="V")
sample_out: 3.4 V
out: 8.5 V
